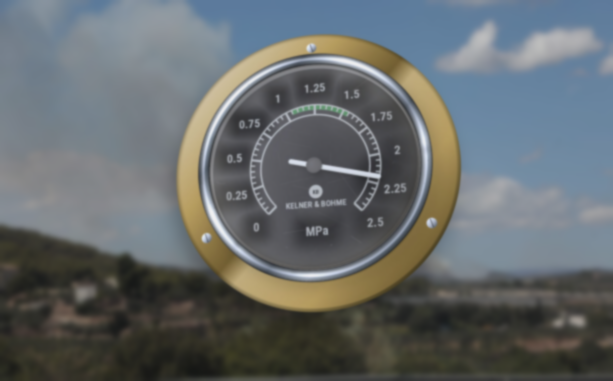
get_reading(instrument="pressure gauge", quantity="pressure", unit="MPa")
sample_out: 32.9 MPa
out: 2.2 MPa
